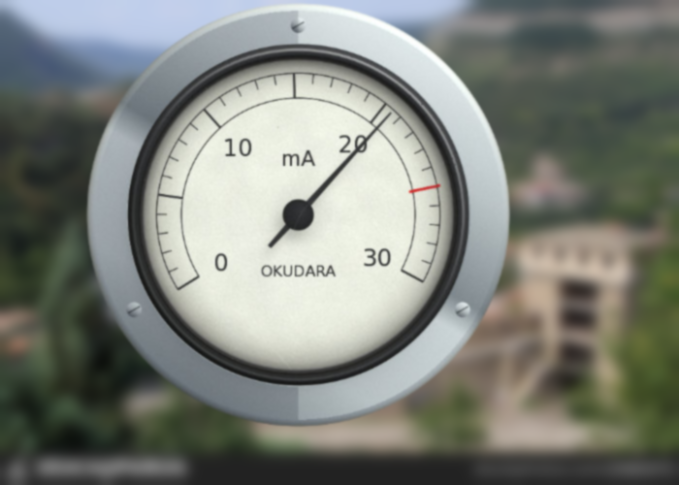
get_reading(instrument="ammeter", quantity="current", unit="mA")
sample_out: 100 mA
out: 20.5 mA
